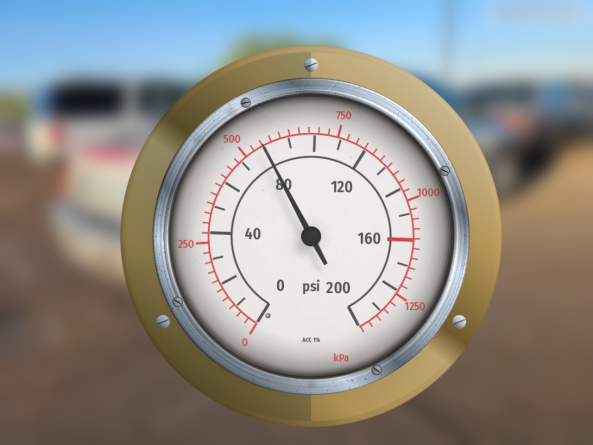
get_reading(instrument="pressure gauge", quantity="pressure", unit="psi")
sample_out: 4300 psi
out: 80 psi
